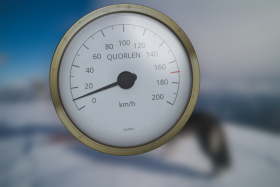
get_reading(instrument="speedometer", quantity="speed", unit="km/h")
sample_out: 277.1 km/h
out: 10 km/h
